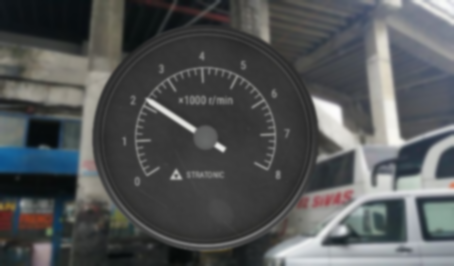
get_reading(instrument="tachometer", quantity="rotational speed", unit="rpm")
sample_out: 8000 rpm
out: 2200 rpm
